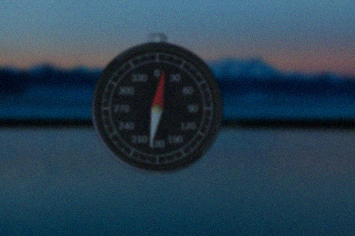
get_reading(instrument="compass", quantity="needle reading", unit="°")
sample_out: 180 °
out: 10 °
